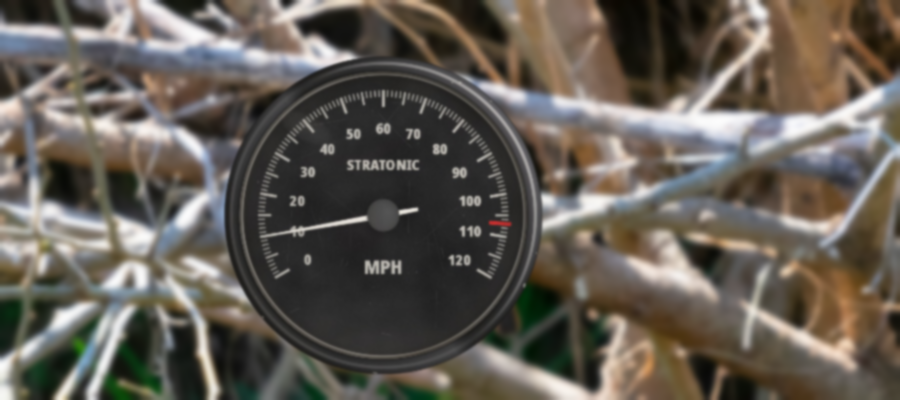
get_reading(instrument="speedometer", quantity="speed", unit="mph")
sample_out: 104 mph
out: 10 mph
